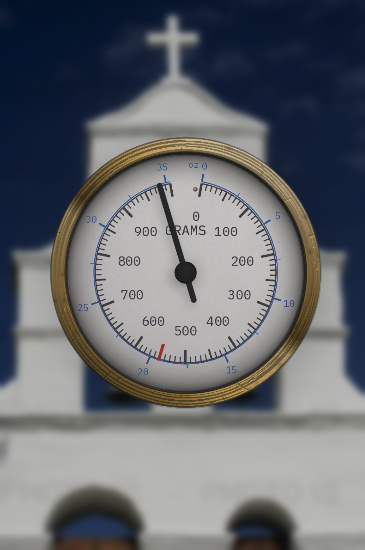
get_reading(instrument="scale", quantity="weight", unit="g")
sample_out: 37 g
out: 980 g
